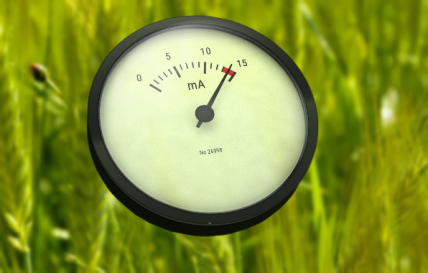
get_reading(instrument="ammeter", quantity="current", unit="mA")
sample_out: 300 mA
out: 14 mA
